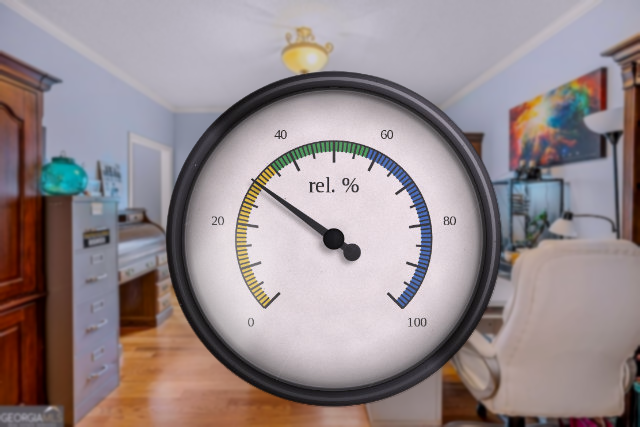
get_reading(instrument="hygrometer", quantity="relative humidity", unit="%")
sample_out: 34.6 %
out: 30 %
